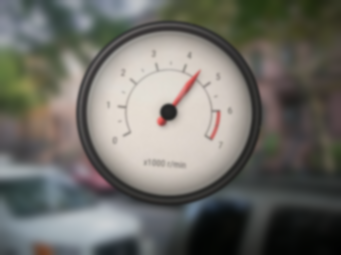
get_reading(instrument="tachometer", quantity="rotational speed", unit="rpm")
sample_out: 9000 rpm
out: 4500 rpm
